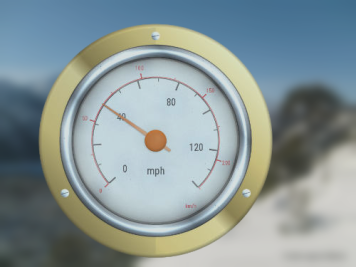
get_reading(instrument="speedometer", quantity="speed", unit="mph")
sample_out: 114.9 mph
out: 40 mph
